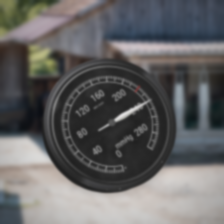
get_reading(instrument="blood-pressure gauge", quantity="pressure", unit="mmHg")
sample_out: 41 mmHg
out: 240 mmHg
